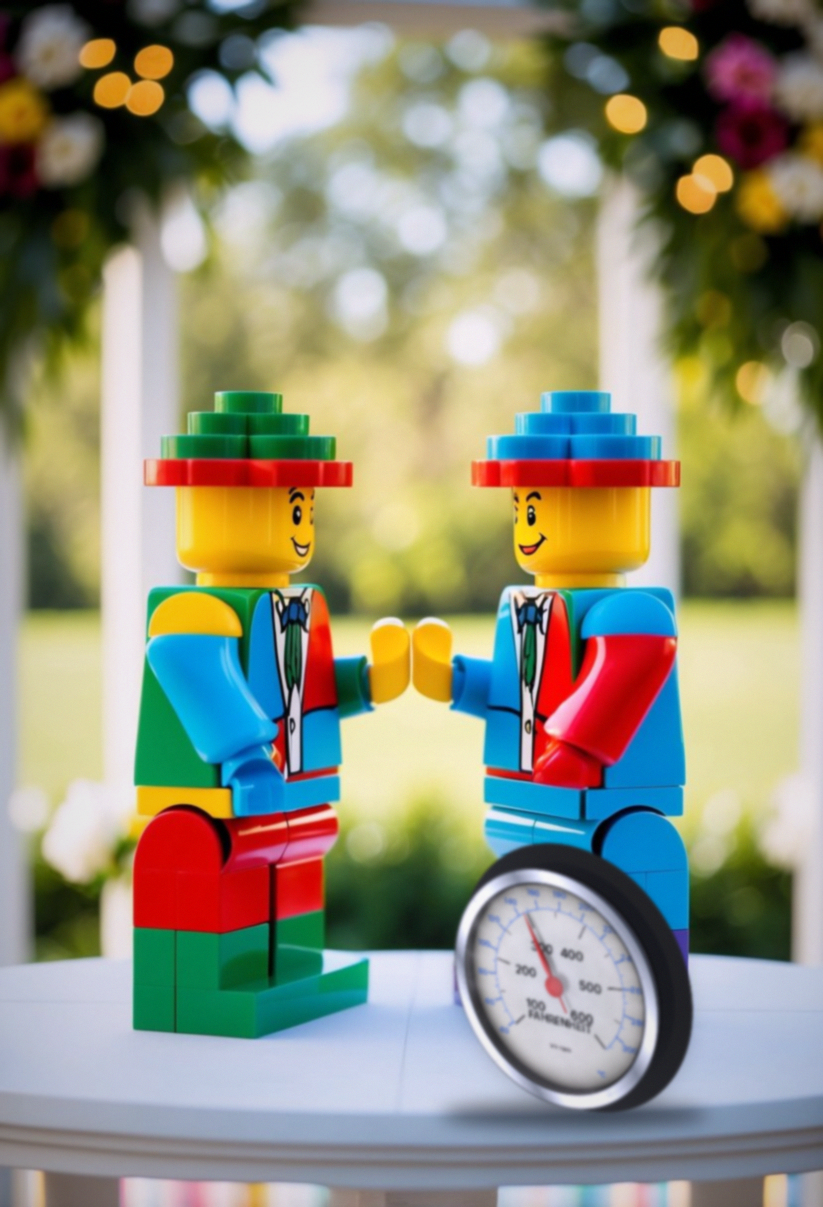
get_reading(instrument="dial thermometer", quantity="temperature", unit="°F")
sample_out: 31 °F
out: 300 °F
